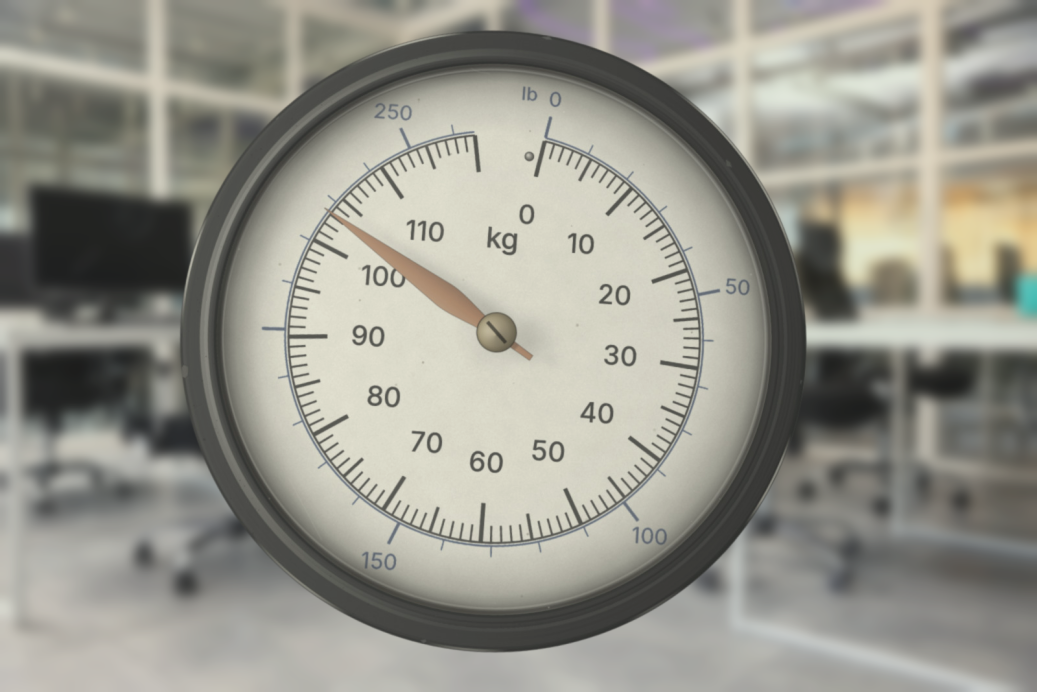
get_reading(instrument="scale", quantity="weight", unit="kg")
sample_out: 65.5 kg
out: 103 kg
